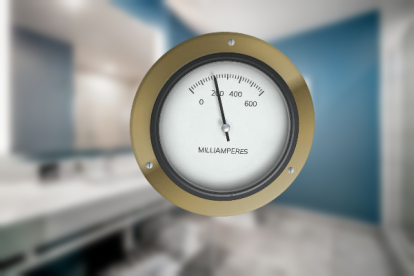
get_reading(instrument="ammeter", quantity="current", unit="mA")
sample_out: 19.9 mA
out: 200 mA
